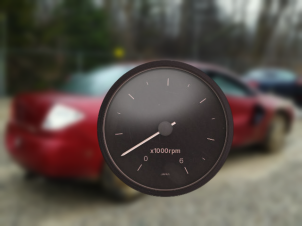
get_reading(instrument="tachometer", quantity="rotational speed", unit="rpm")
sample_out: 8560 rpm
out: 500 rpm
